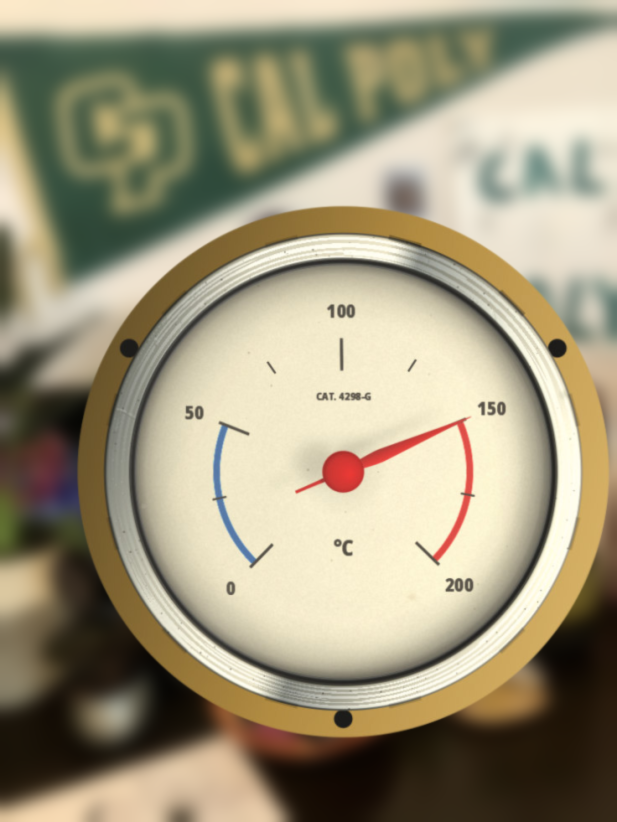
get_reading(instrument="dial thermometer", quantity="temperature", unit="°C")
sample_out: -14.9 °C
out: 150 °C
